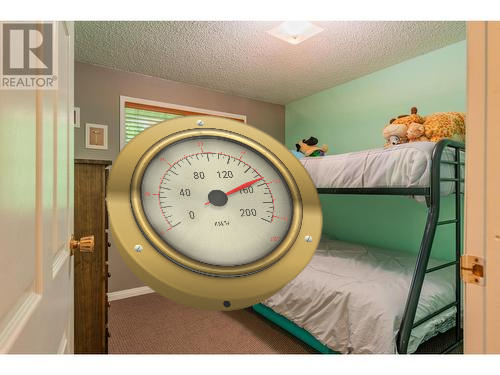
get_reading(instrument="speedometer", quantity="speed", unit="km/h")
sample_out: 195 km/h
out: 155 km/h
